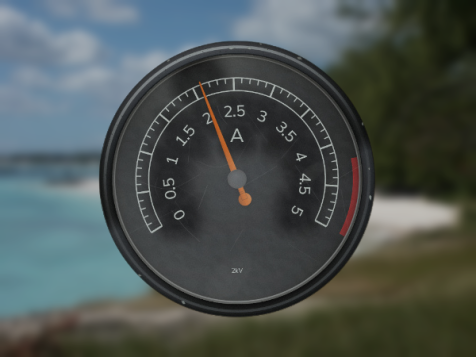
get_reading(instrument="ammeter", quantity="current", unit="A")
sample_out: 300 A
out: 2.1 A
